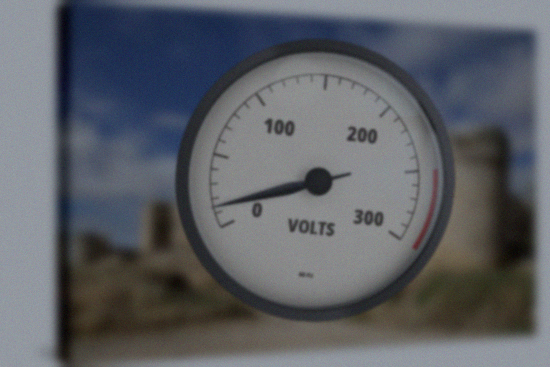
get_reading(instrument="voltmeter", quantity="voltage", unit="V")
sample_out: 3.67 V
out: 15 V
